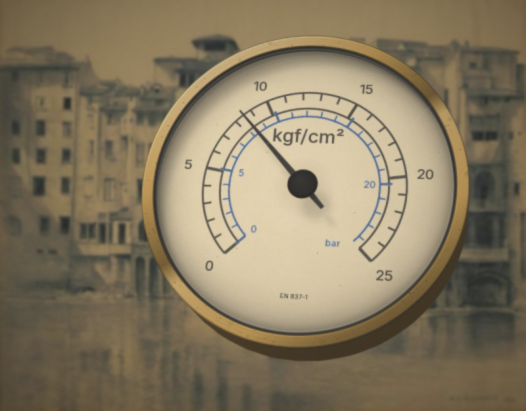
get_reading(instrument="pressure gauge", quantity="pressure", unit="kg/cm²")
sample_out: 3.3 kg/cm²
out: 8.5 kg/cm²
